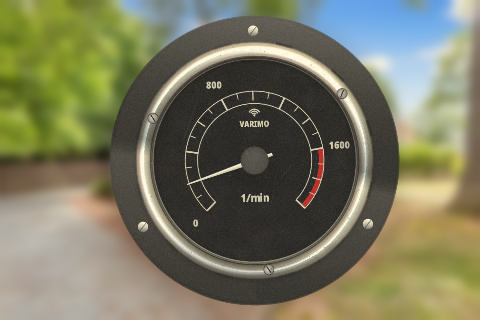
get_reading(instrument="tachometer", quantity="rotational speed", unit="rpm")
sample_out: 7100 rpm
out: 200 rpm
